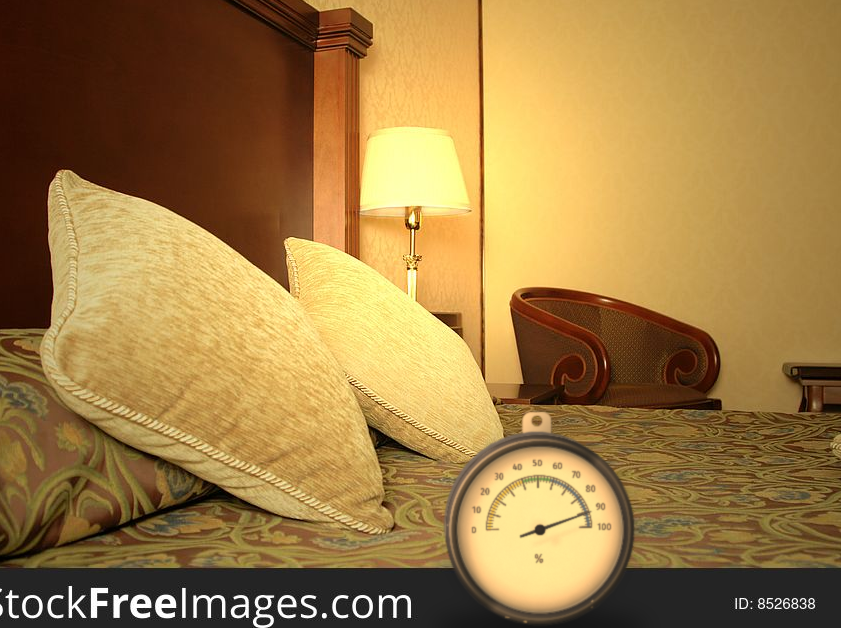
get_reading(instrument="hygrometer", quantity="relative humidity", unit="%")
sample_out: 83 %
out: 90 %
